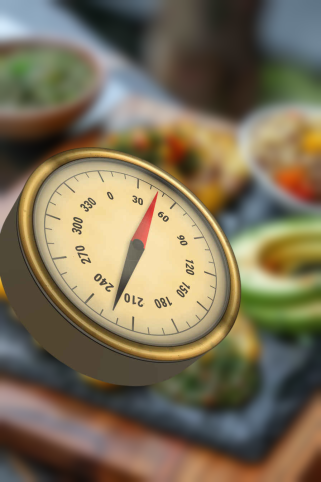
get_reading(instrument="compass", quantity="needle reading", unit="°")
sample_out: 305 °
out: 45 °
